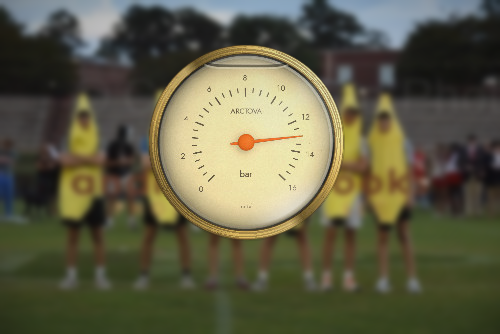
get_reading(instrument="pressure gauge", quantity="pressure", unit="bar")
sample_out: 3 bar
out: 13 bar
